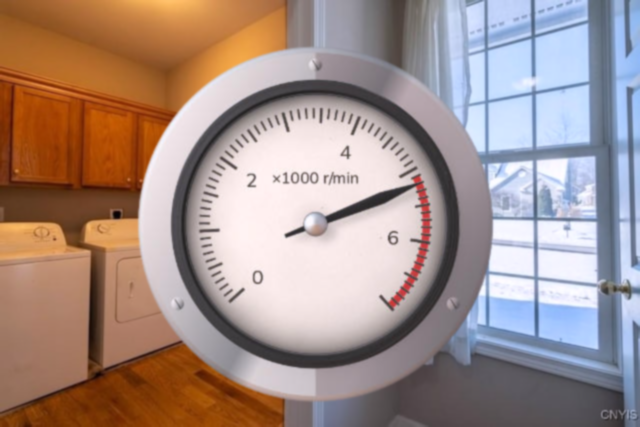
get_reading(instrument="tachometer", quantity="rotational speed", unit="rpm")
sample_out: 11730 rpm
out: 5200 rpm
